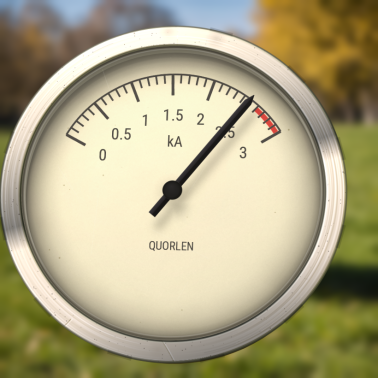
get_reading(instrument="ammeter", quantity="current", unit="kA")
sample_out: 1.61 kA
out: 2.5 kA
